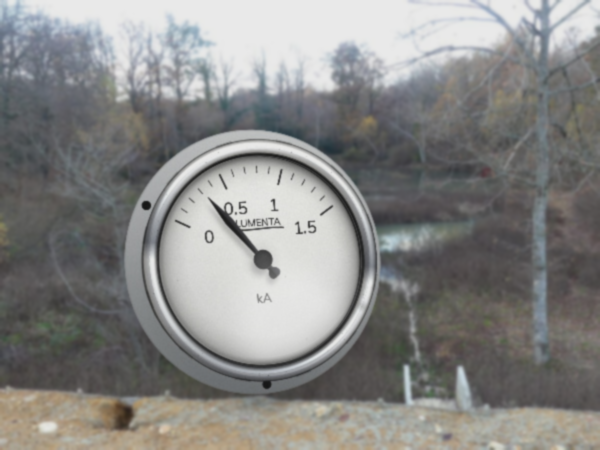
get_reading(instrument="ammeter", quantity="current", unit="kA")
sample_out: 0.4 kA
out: 0.3 kA
